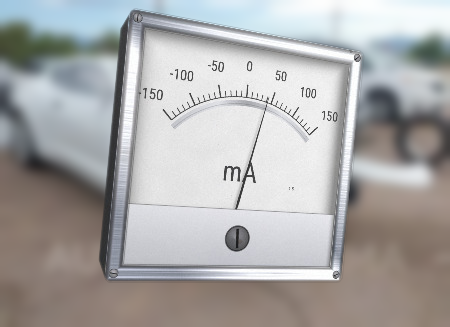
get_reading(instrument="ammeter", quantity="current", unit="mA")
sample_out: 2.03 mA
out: 40 mA
